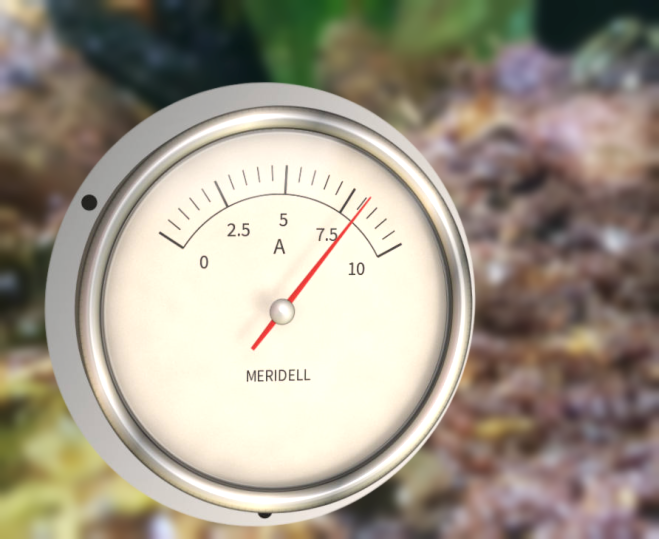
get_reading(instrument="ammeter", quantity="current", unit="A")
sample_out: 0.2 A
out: 8 A
